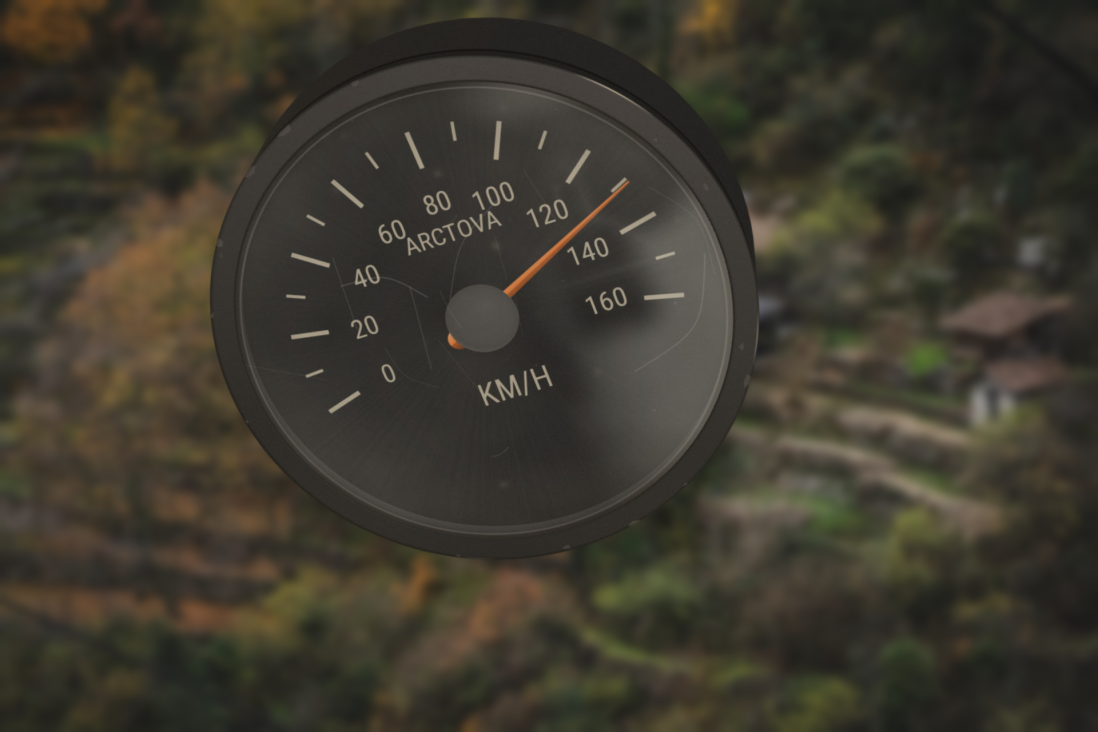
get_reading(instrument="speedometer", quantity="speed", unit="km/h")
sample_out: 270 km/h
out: 130 km/h
